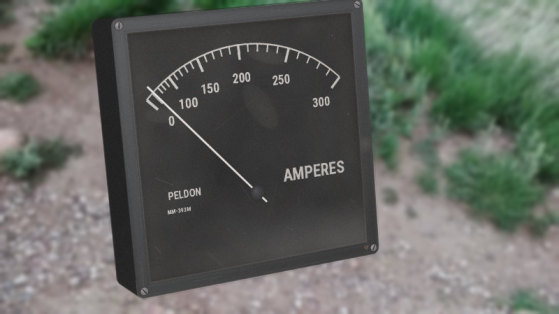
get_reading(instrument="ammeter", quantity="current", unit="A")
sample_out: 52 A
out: 50 A
